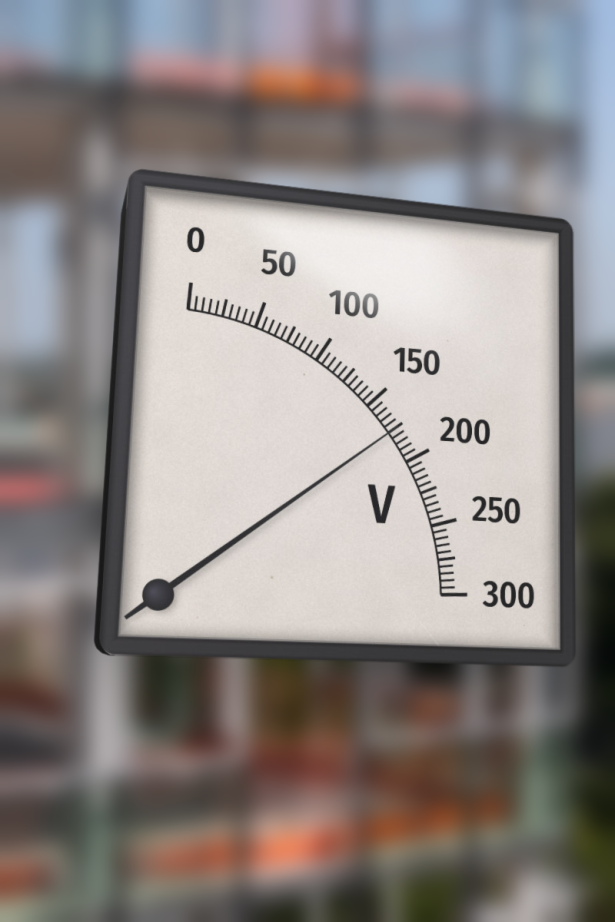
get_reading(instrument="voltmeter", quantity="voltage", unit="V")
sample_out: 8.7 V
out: 175 V
